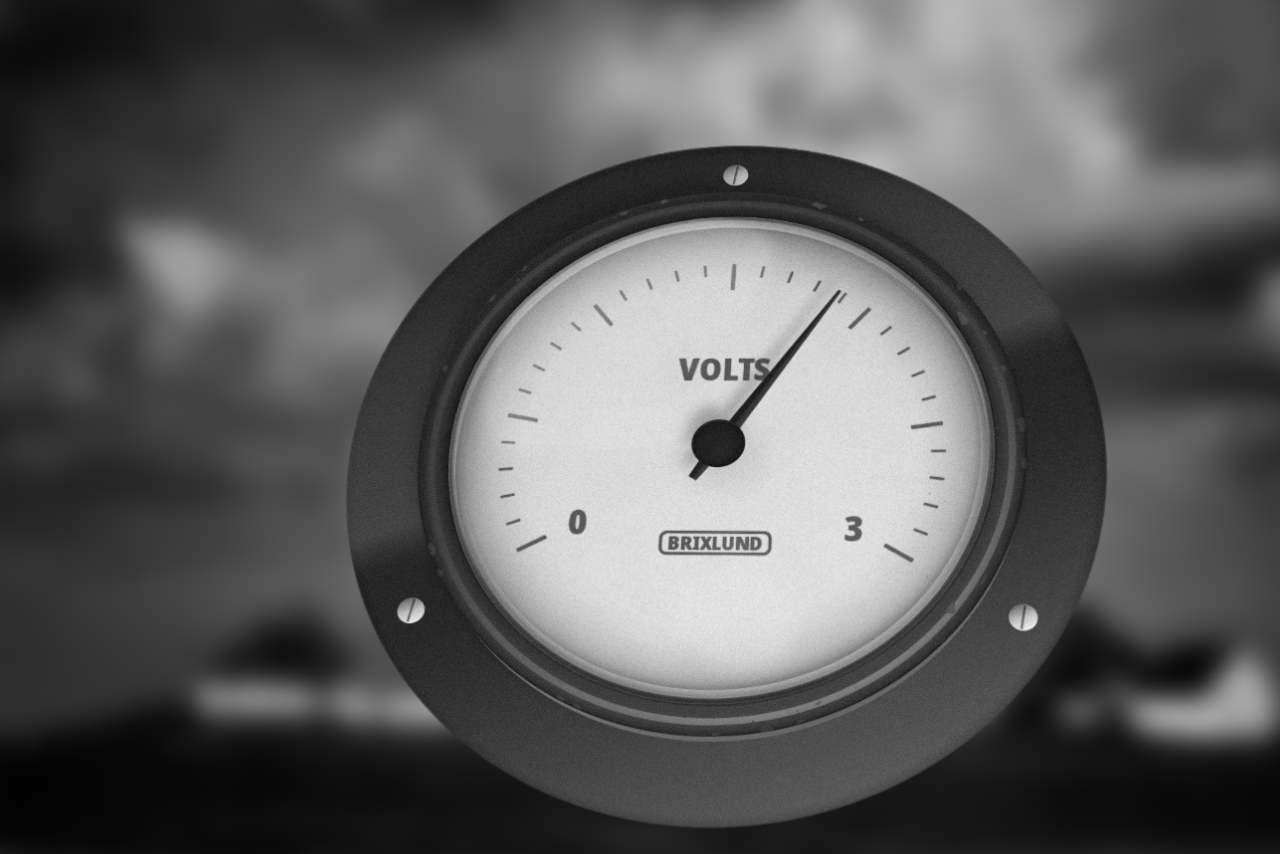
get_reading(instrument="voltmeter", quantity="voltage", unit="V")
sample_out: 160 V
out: 1.9 V
